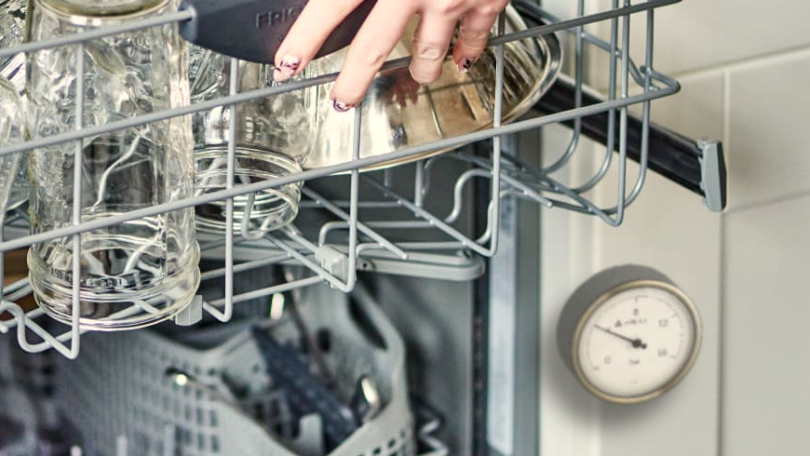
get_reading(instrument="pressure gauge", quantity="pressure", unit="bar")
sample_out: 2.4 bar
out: 4 bar
